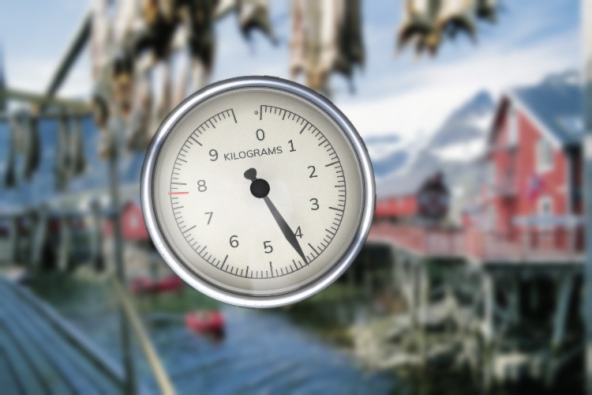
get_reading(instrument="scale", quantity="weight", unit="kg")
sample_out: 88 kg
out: 4.3 kg
